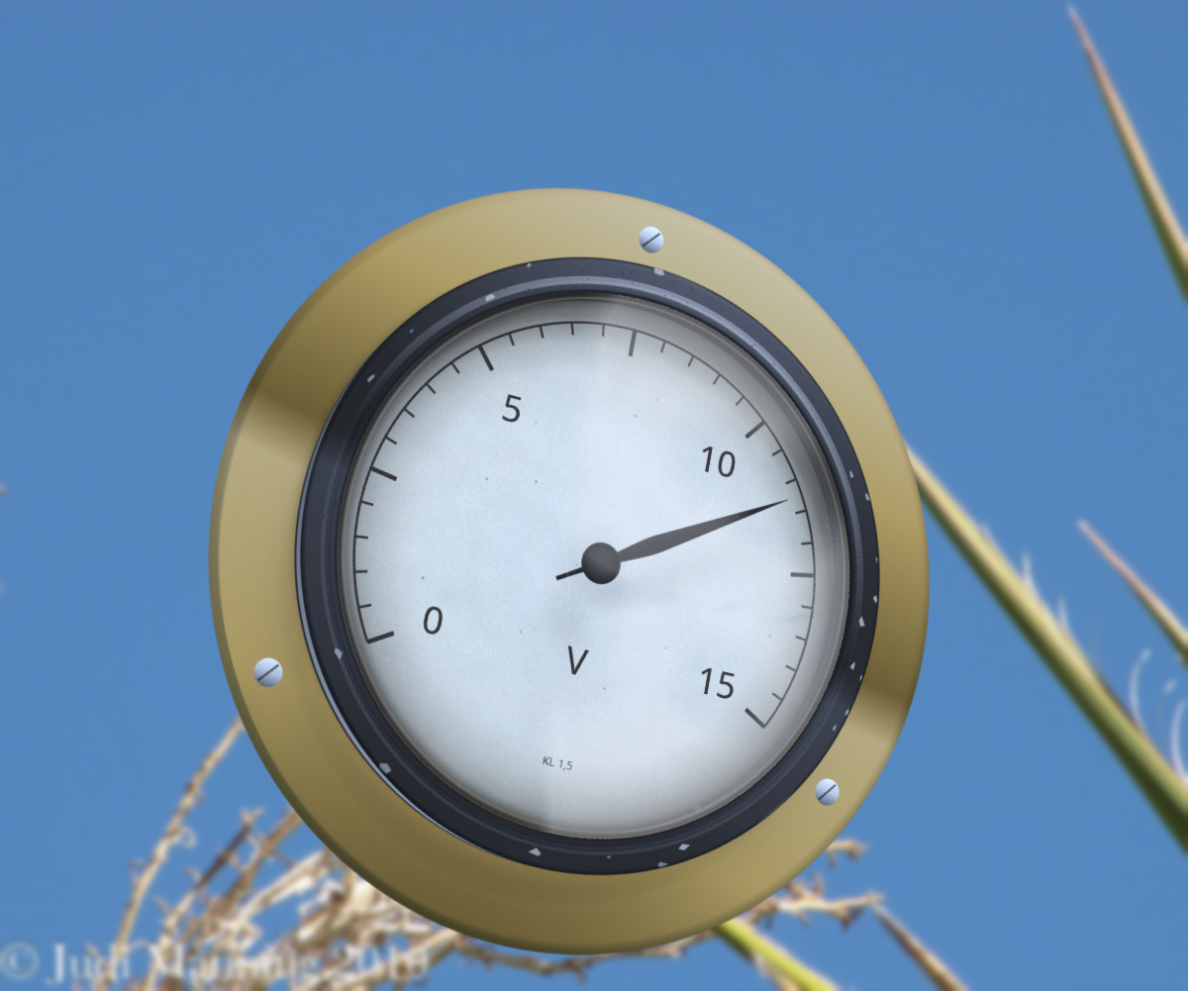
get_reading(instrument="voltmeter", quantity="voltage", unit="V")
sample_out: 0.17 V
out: 11.25 V
